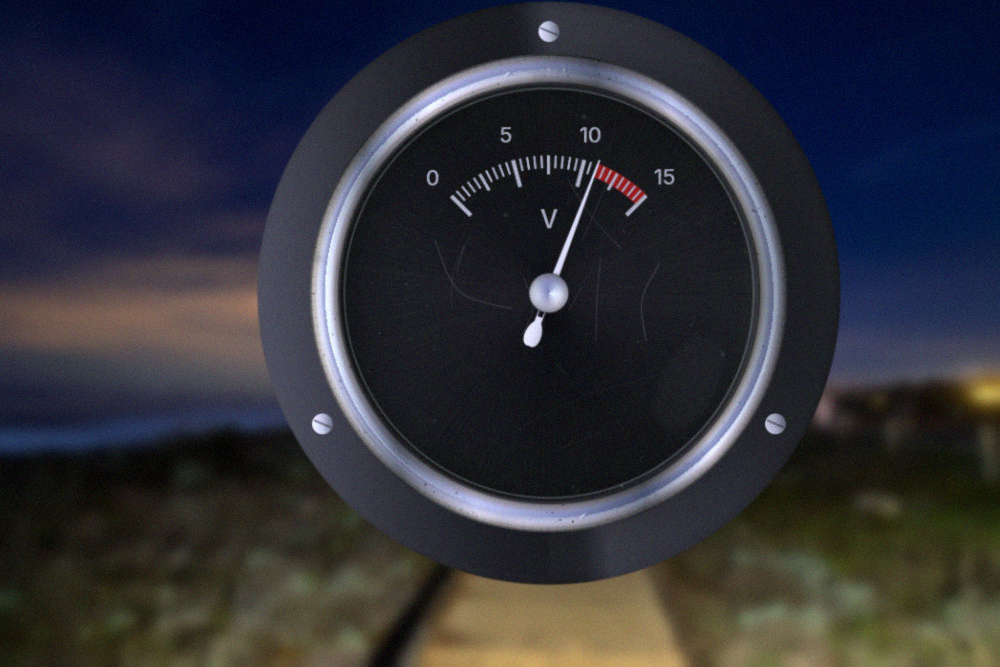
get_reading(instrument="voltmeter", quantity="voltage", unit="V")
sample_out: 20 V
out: 11 V
